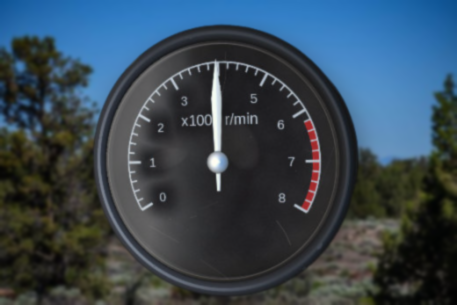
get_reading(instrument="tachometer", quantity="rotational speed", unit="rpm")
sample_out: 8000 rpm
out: 4000 rpm
